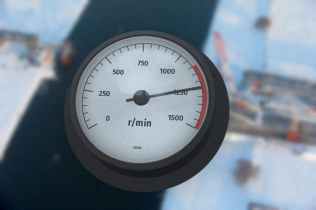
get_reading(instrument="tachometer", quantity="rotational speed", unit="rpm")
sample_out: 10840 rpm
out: 1250 rpm
